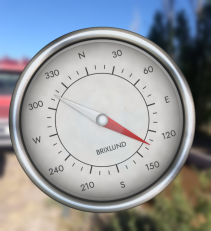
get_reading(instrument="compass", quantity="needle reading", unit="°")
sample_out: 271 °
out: 135 °
